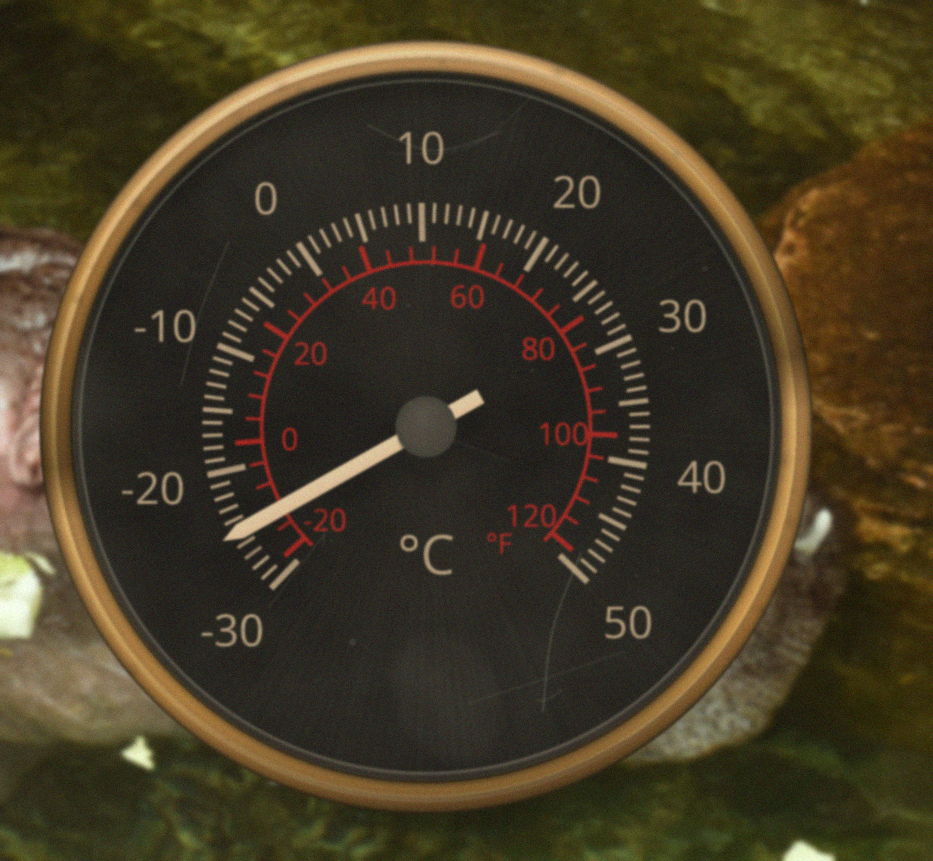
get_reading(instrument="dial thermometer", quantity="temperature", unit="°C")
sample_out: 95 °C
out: -25 °C
